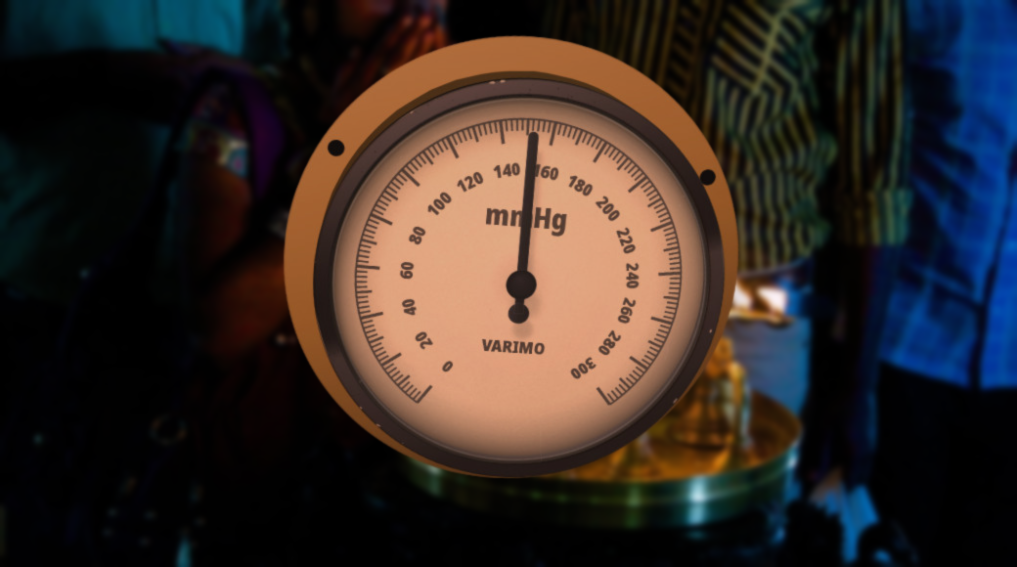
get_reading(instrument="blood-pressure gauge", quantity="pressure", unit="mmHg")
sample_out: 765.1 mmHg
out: 152 mmHg
